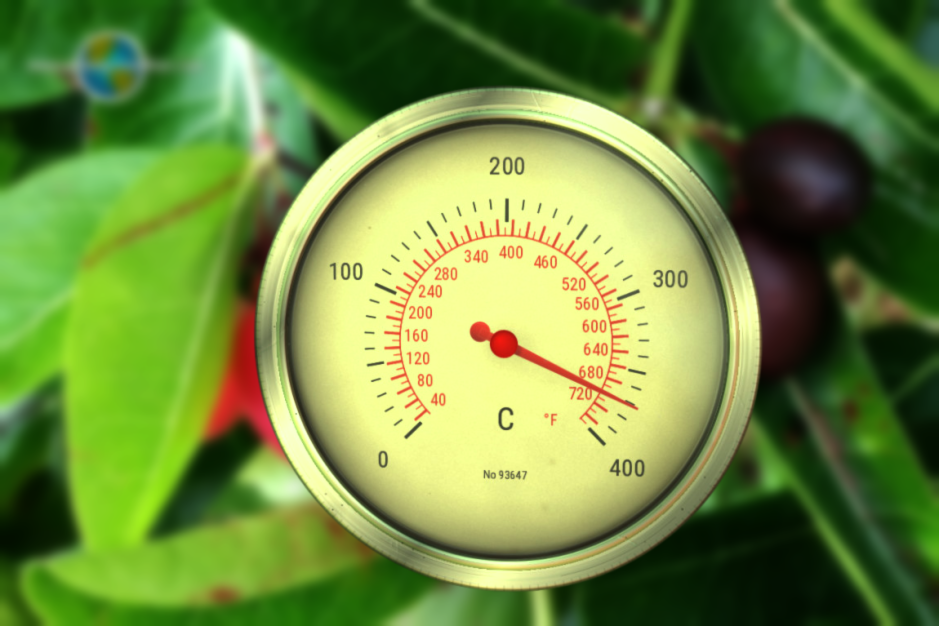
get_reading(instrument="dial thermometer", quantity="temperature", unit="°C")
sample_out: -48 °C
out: 370 °C
